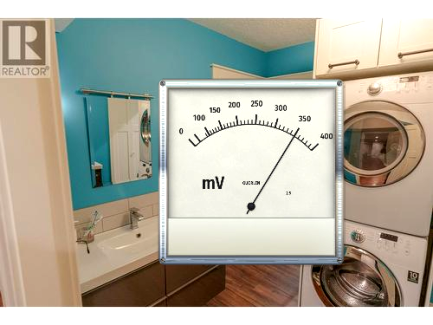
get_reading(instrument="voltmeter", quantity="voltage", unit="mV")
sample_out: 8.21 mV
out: 350 mV
